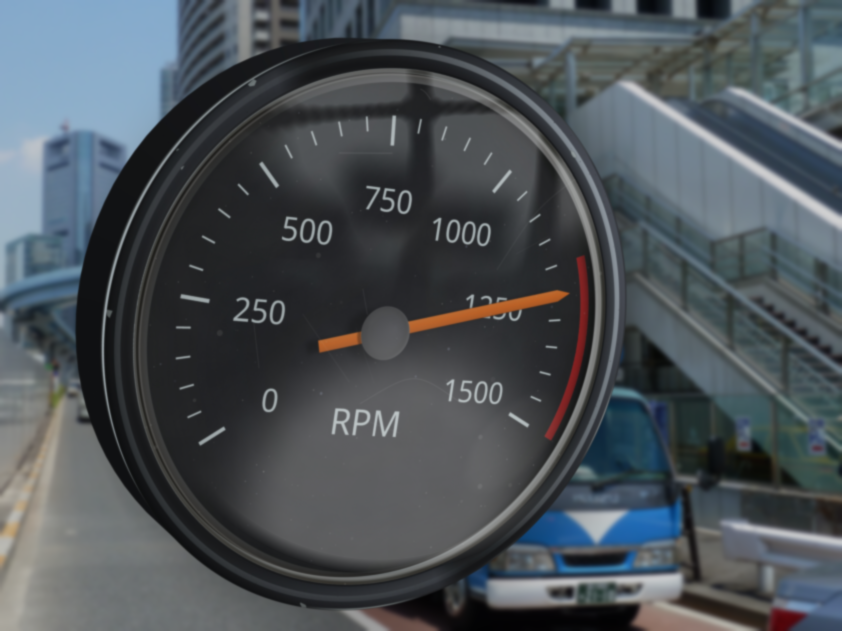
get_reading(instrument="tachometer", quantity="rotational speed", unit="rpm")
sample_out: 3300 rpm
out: 1250 rpm
